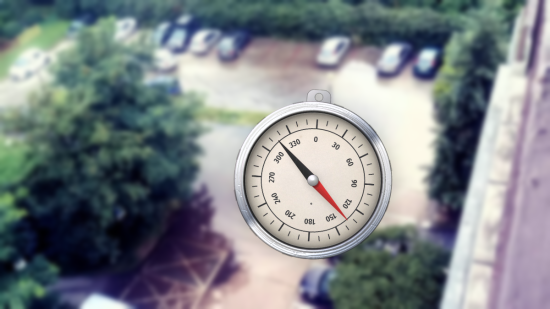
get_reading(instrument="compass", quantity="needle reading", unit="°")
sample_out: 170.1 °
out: 135 °
